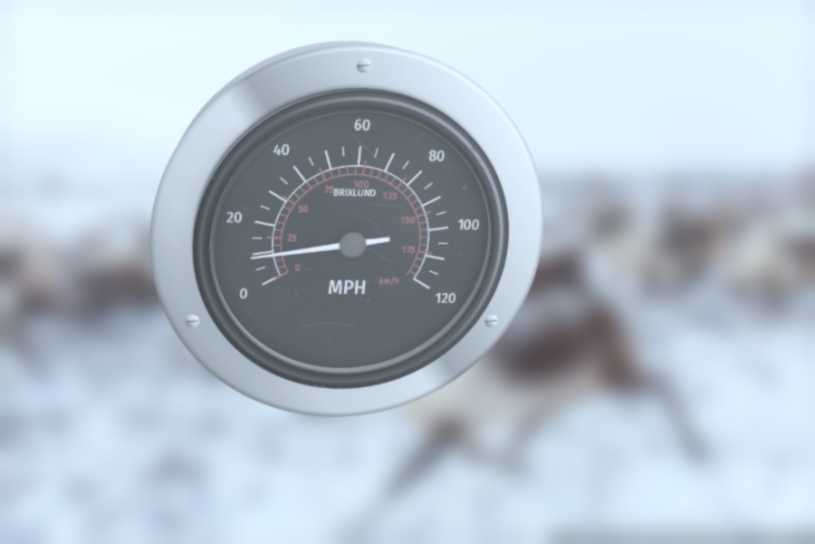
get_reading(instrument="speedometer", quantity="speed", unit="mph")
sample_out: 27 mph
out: 10 mph
